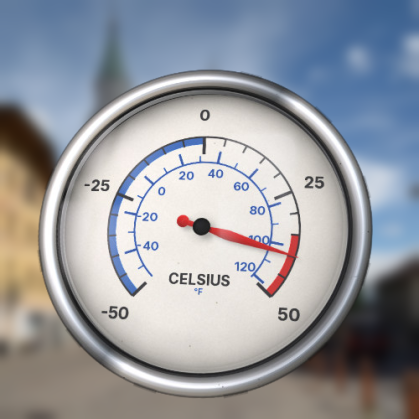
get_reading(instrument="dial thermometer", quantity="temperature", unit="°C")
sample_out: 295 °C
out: 40 °C
